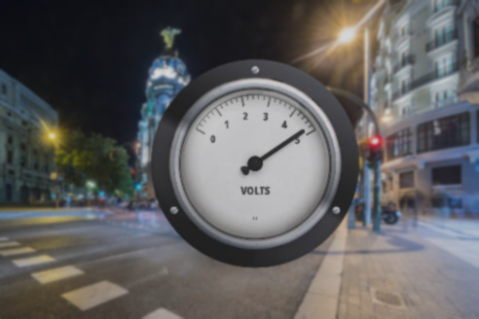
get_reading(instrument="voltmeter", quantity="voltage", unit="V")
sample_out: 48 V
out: 4.8 V
